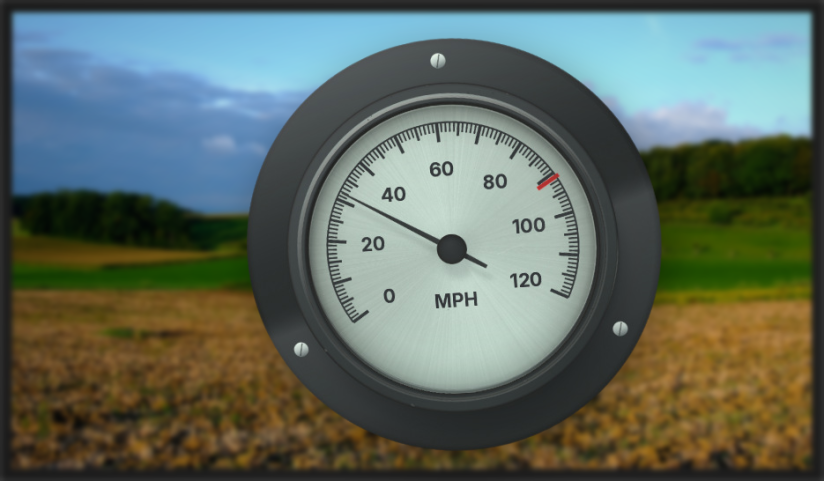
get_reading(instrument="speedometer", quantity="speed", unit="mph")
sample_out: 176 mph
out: 32 mph
